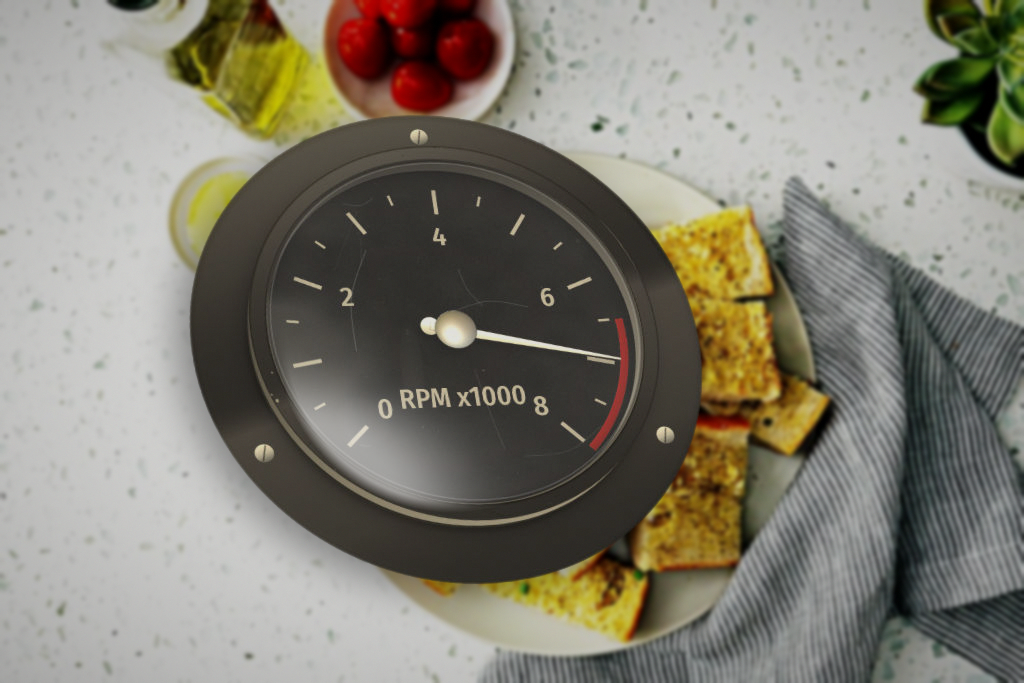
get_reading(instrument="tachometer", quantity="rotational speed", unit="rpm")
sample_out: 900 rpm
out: 7000 rpm
